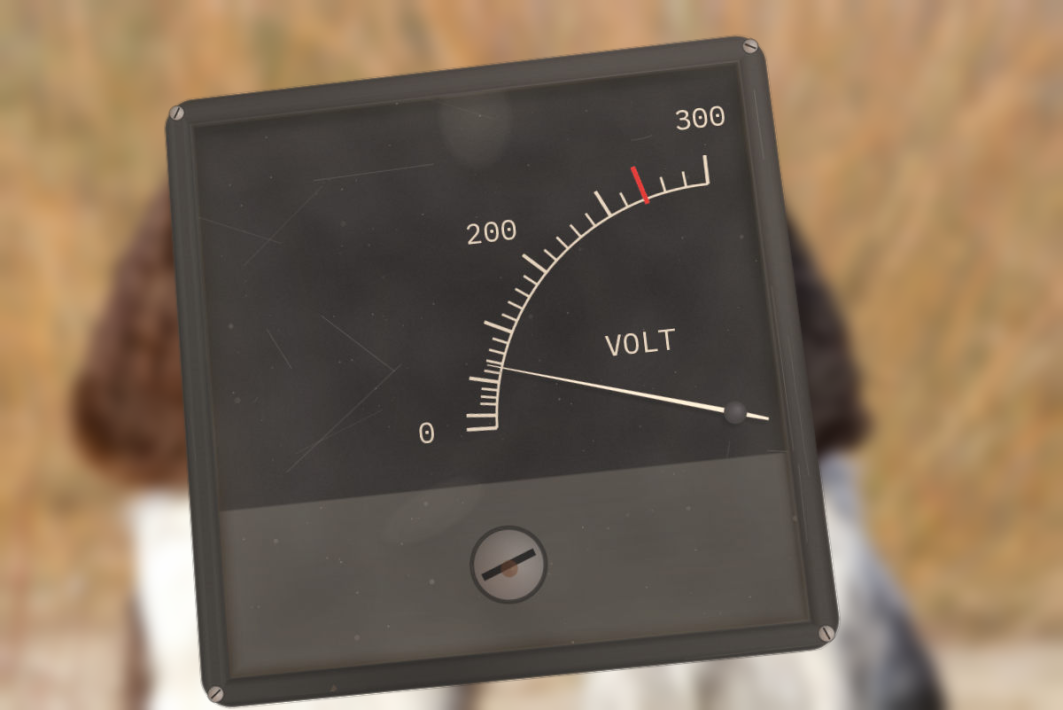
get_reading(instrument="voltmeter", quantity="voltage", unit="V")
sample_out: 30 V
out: 115 V
